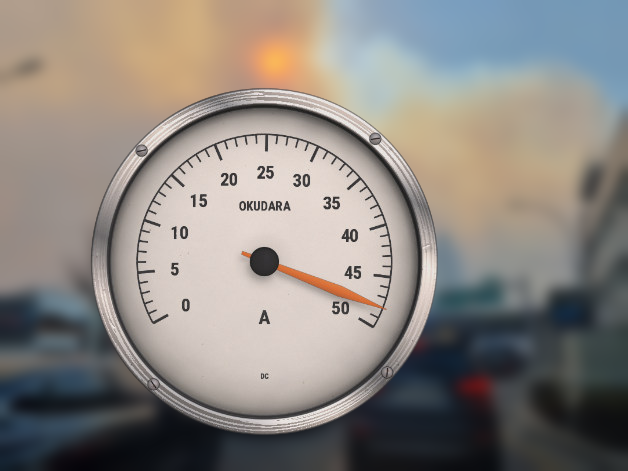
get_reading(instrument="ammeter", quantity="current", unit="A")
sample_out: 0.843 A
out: 48 A
